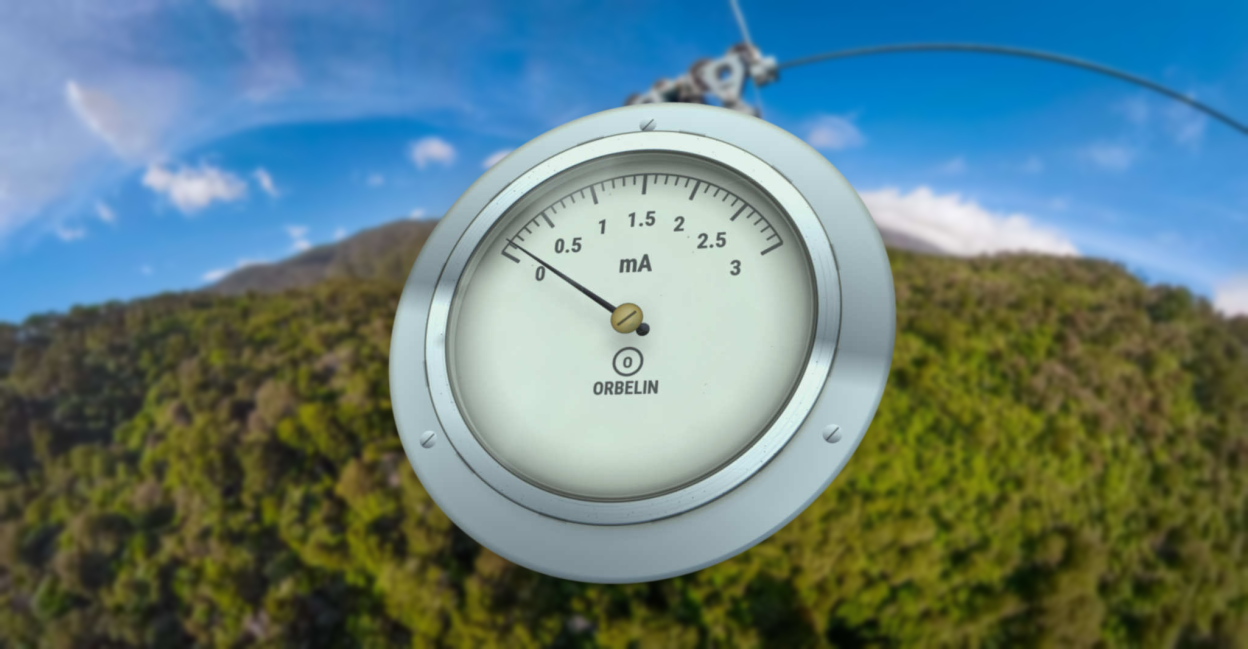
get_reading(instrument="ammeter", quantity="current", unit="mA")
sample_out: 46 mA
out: 0.1 mA
